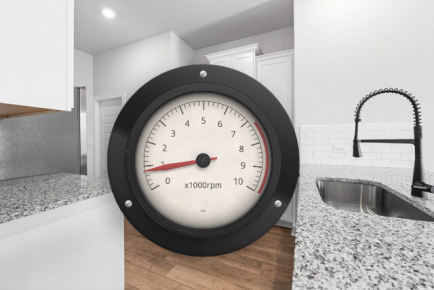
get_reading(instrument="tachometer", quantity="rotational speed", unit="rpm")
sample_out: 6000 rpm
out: 800 rpm
